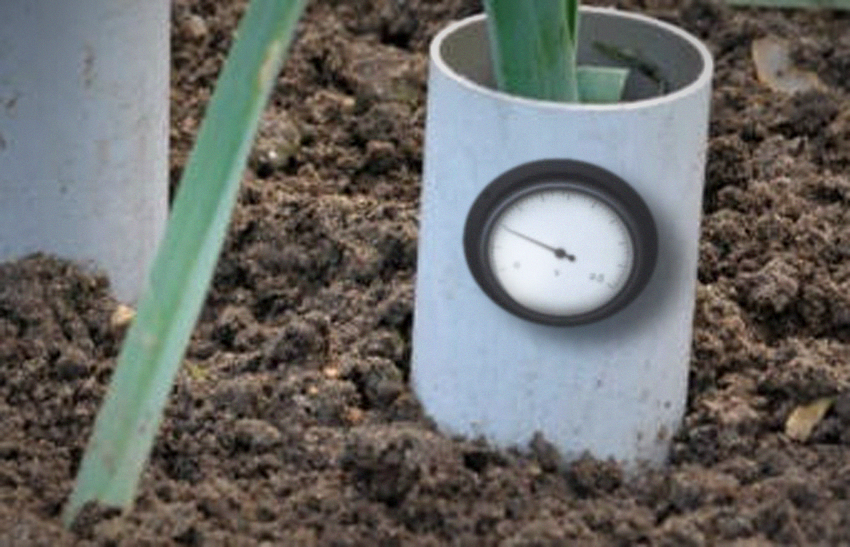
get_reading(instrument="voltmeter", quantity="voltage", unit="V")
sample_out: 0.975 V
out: 0.5 V
